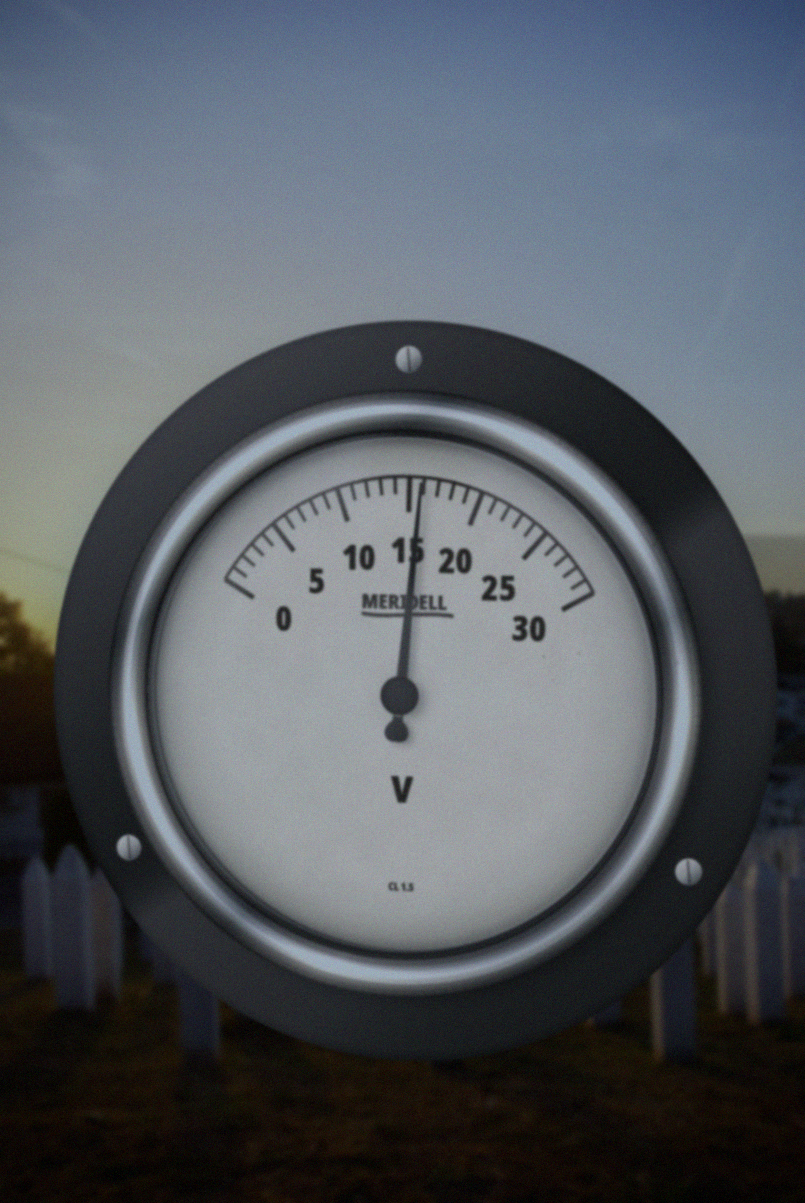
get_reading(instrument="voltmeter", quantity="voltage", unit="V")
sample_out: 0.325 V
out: 16 V
